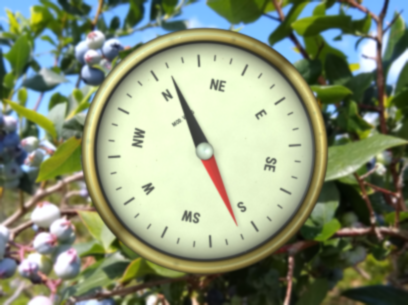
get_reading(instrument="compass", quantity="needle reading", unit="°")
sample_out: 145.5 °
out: 190 °
